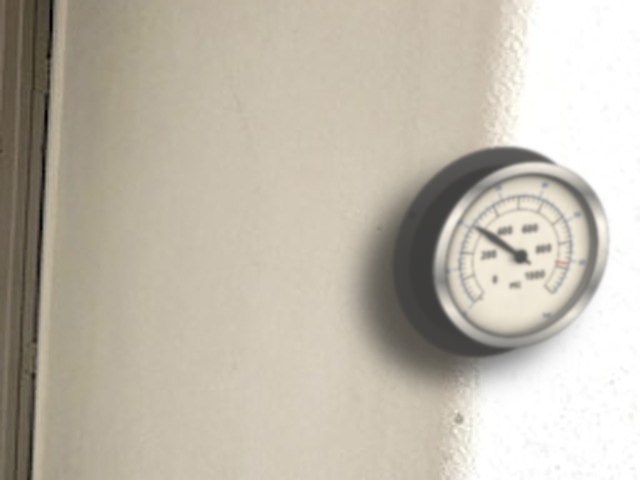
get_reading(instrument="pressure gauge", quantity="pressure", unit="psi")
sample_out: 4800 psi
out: 300 psi
